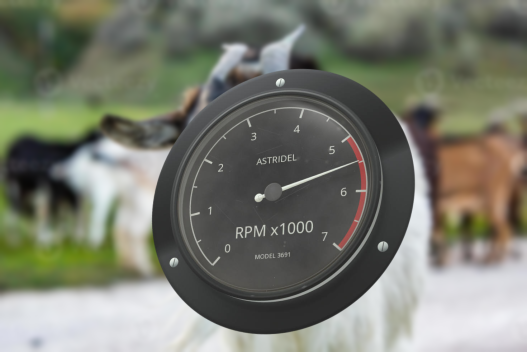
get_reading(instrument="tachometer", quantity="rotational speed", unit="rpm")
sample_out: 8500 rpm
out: 5500 rpm
